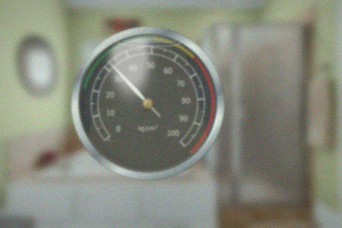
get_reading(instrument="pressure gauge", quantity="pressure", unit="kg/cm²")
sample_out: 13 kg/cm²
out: 32.5 kg/cm²
